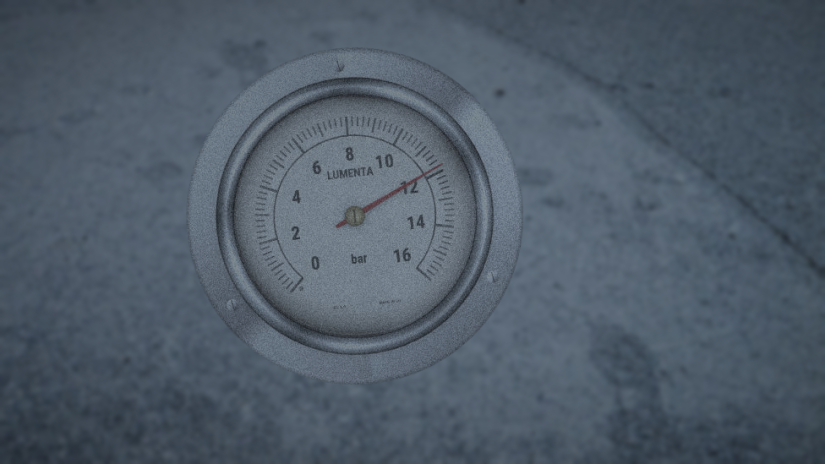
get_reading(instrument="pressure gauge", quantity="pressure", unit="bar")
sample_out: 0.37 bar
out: 11.8 bar
